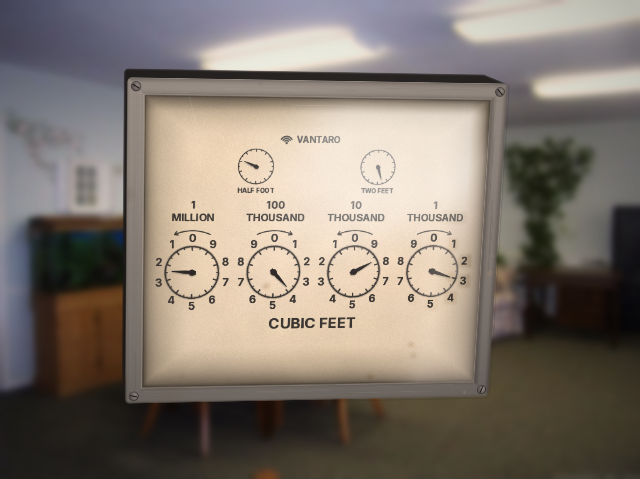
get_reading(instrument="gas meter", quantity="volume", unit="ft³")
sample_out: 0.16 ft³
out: 238300 ft³
